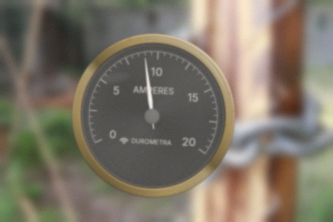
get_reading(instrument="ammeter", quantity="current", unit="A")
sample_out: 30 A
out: 9 A
